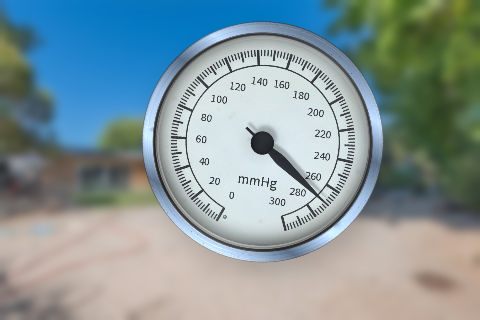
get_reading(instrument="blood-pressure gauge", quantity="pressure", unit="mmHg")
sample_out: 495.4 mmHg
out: 270 mmHg
